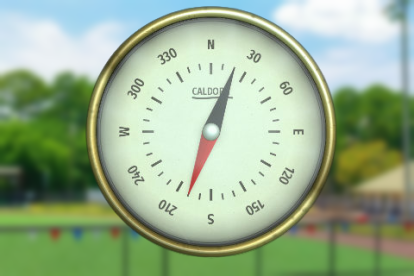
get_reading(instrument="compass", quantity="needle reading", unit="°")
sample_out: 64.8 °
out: 200 °
